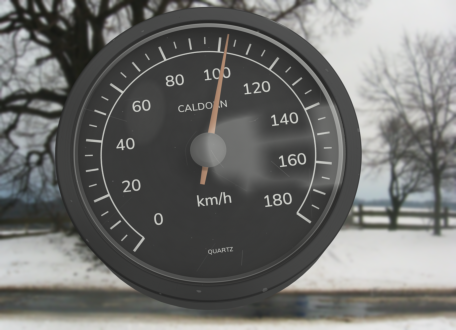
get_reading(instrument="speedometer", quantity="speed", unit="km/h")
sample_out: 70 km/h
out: 102.5 km/h
